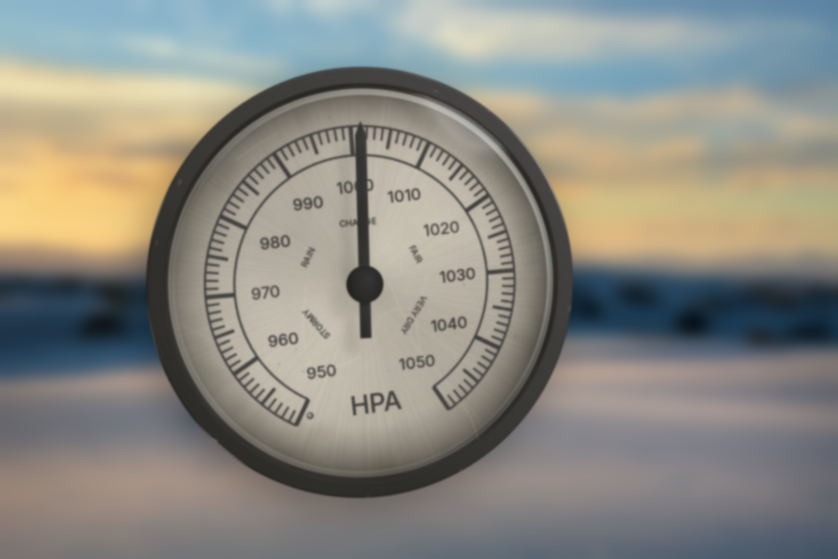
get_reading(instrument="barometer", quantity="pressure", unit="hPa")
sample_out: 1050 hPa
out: 1001 hPa
